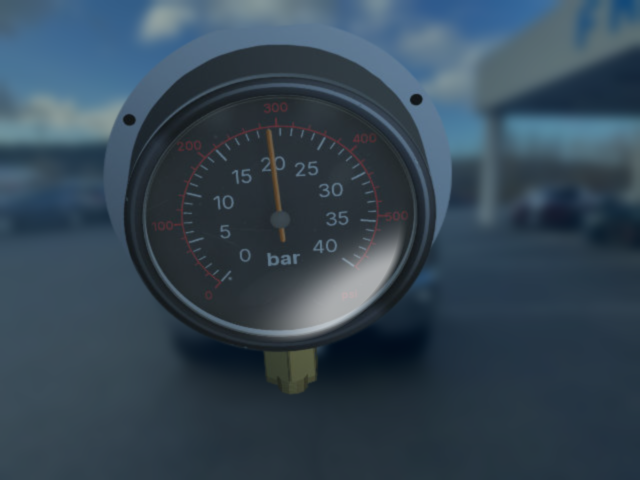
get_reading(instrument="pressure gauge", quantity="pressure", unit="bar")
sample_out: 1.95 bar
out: 20 bar
